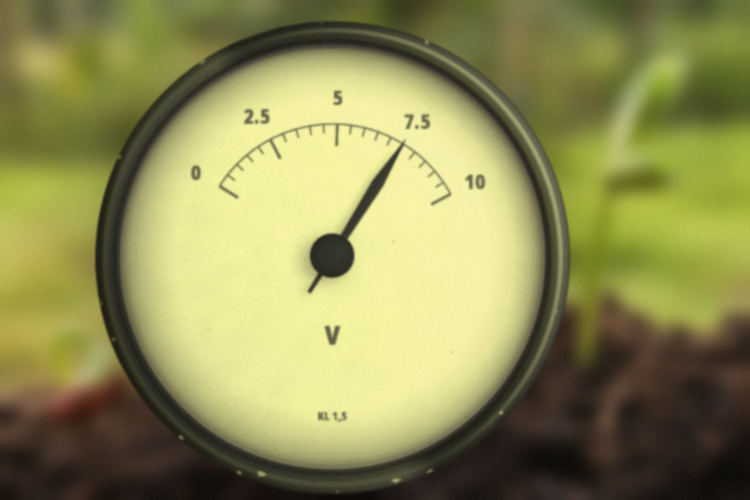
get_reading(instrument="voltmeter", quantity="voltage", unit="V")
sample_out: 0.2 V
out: 7.5 V
